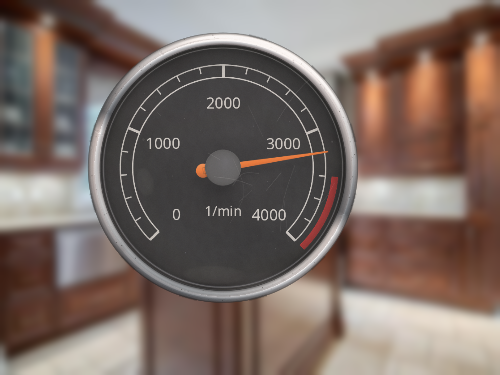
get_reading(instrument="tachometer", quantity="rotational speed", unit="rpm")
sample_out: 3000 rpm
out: 3200 rpm
